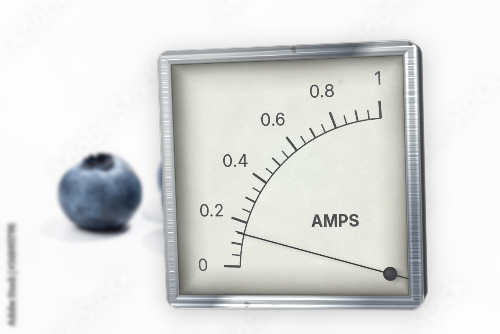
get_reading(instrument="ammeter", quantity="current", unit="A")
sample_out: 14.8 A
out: 0.15 A
